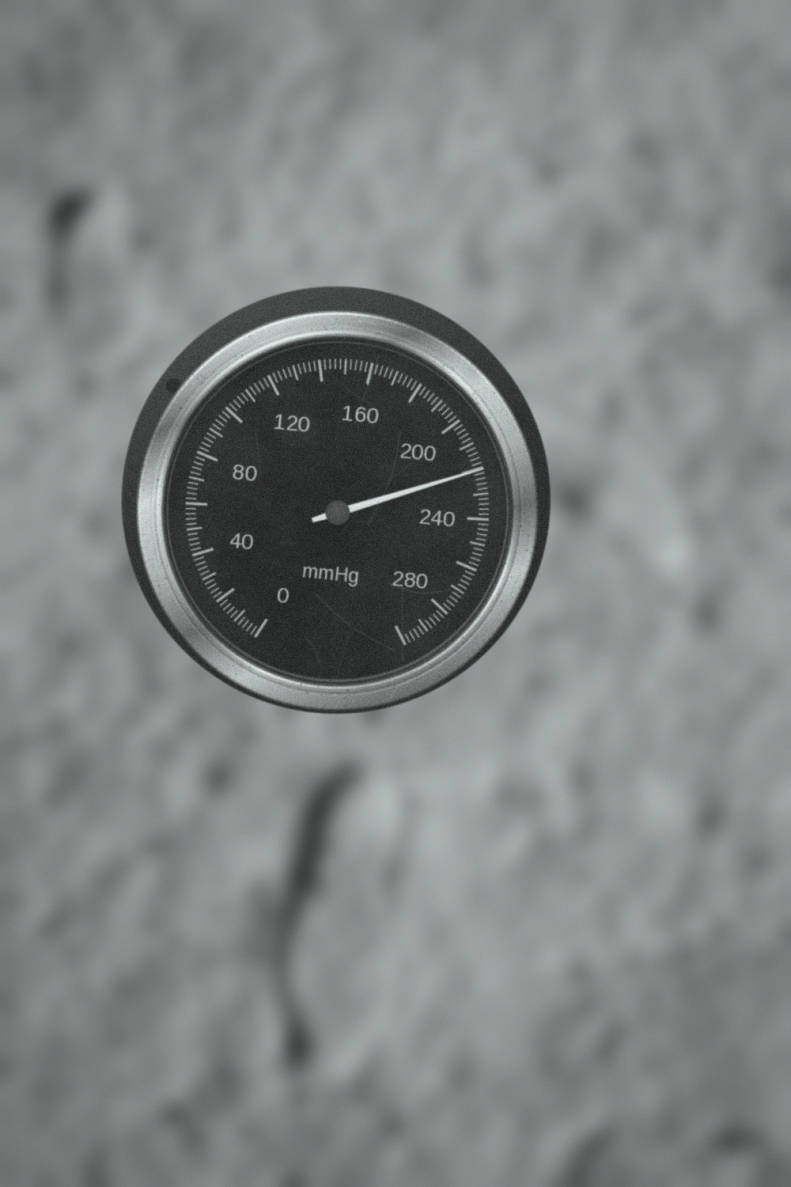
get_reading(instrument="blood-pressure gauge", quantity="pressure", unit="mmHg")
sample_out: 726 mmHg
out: 220 mmHg
